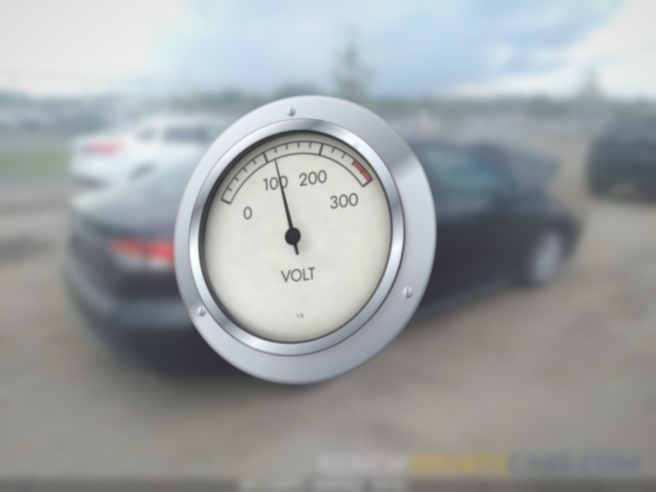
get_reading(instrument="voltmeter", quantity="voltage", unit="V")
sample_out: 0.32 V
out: 120 V
